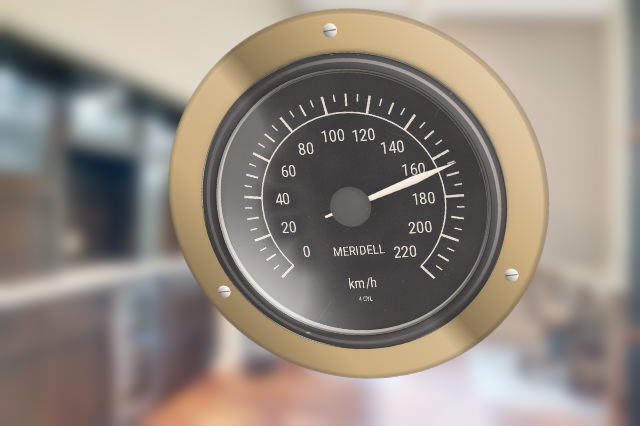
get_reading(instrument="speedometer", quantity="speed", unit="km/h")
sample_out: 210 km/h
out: 165 km/h
